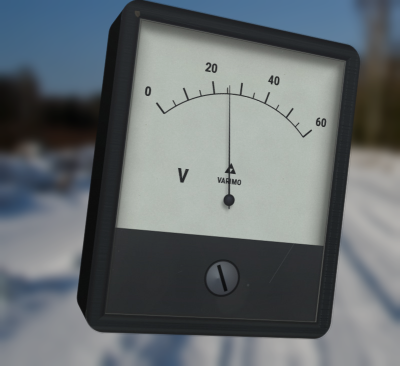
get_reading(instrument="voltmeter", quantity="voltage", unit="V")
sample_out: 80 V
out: 25 V
